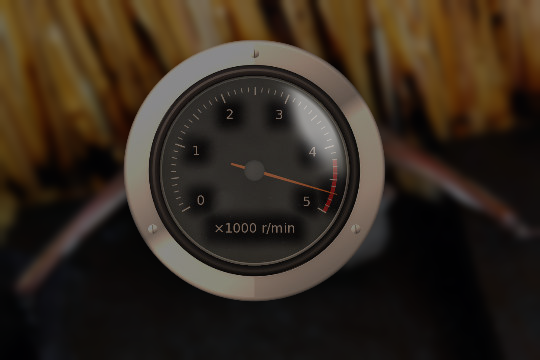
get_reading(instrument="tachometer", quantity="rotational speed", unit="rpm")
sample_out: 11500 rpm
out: 4700 rpm
